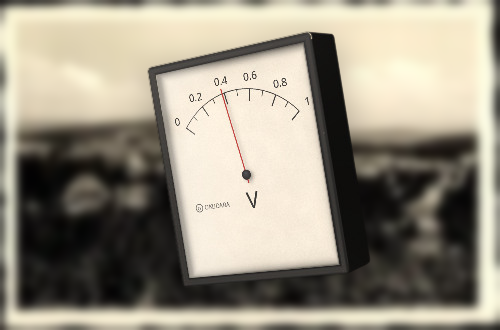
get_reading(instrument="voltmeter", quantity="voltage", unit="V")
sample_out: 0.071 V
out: 0.4 V
